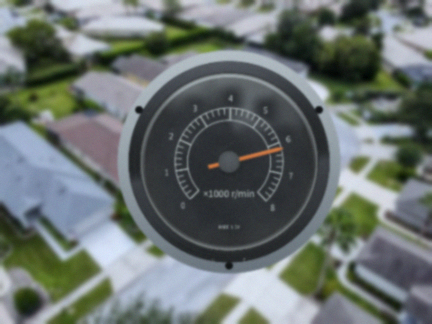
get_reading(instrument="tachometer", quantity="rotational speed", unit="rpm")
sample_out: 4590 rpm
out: 6200 rpm
